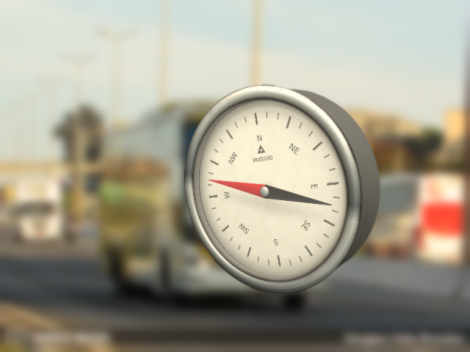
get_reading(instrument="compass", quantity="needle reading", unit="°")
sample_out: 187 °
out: 285 °
